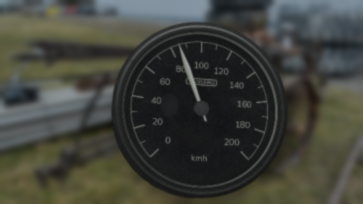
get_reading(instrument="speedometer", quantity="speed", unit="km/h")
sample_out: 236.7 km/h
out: 85 km/h
